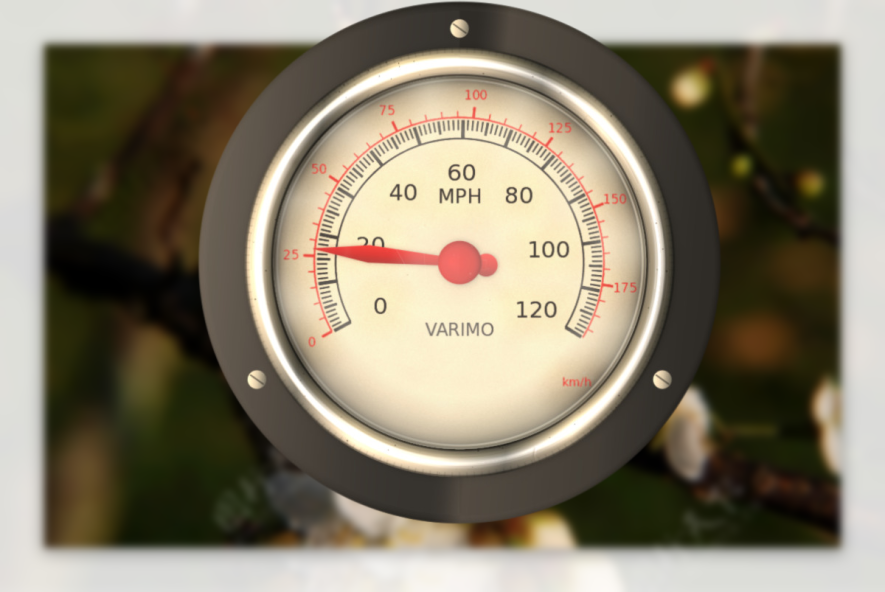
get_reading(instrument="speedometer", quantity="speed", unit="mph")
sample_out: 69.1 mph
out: 17 mph
